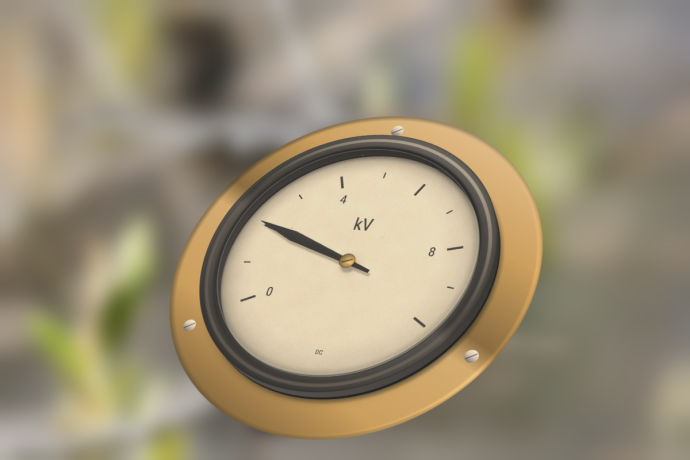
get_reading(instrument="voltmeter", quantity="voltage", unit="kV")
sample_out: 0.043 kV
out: 2 kV
